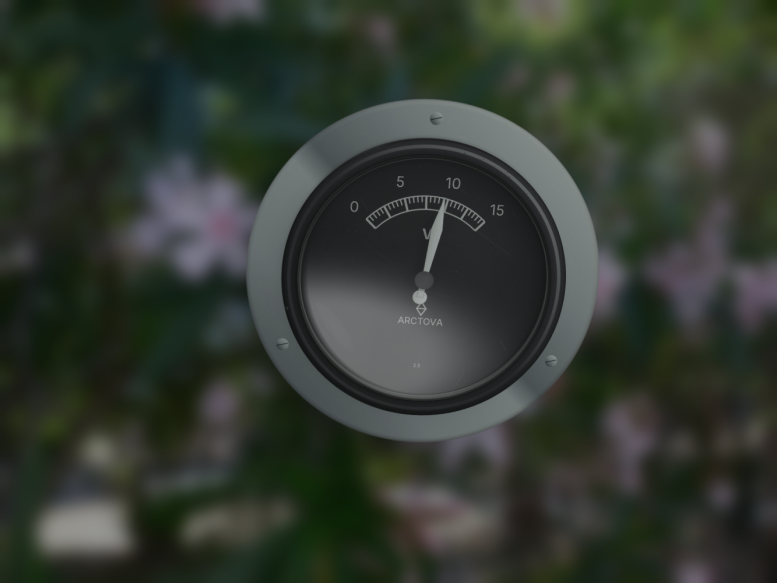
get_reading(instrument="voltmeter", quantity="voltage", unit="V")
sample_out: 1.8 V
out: 9.5 V
